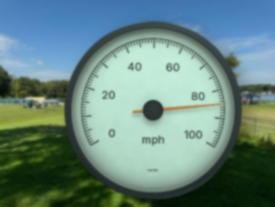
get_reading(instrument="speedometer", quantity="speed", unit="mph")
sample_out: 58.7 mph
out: 85 mph
